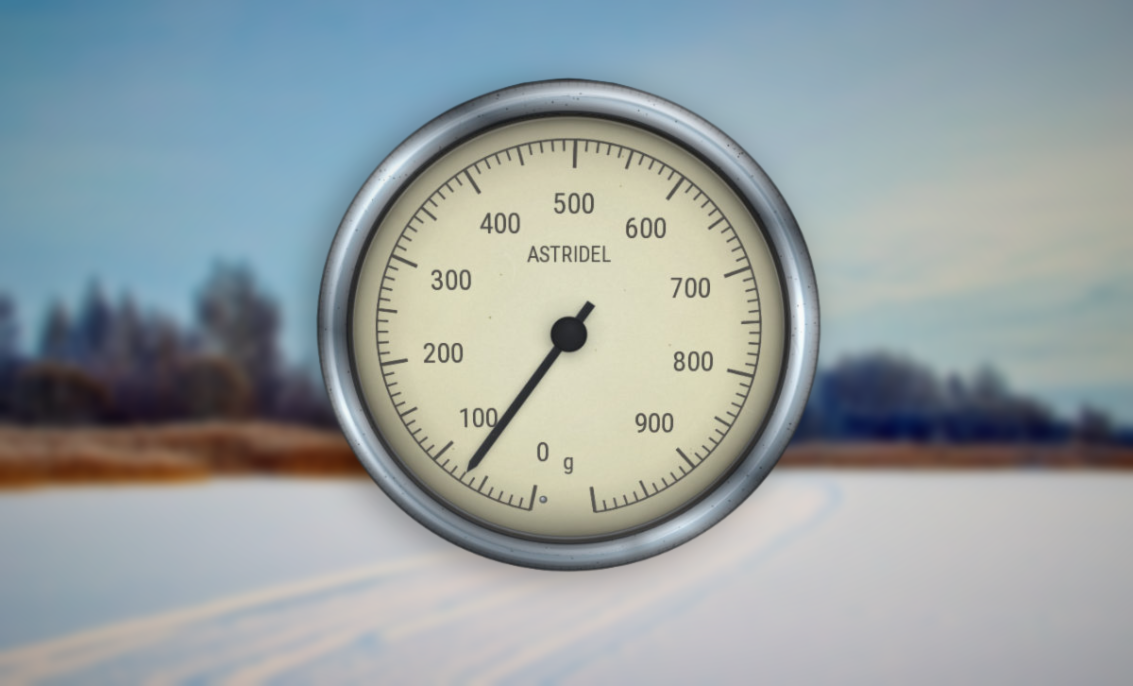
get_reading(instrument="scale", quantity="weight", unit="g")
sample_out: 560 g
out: 70 g
